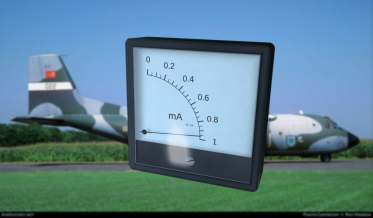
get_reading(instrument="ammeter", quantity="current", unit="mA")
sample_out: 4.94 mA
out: 0.95 mA
